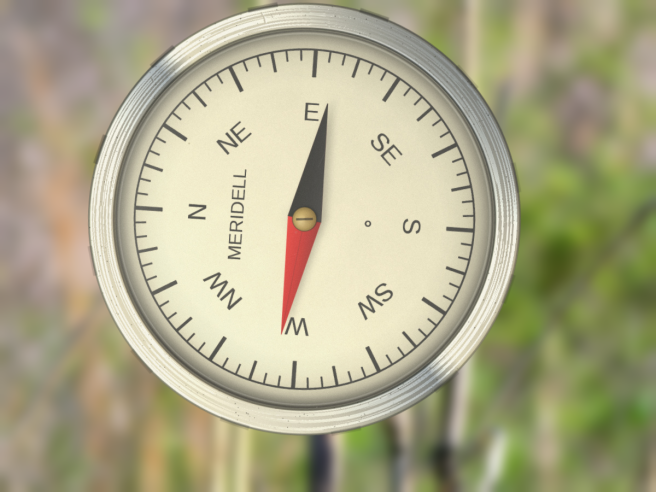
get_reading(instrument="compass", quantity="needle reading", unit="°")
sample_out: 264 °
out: 277.5 °
